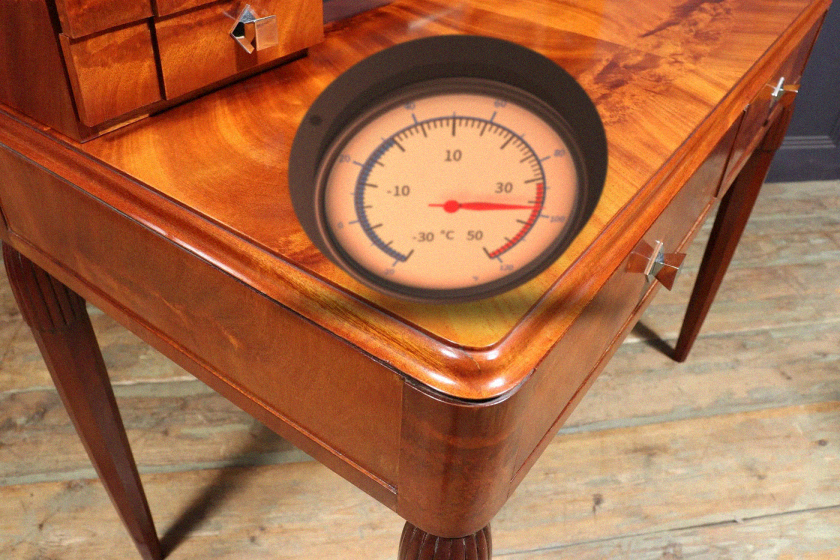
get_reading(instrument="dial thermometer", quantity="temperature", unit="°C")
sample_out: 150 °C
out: 35 °C
